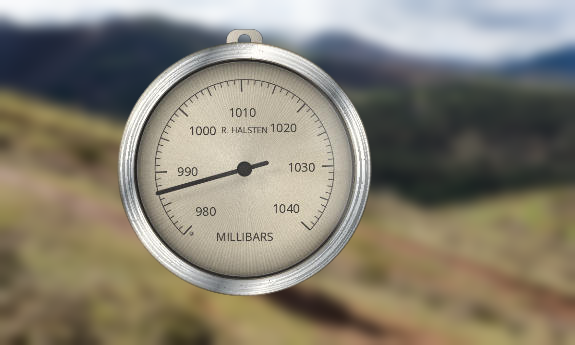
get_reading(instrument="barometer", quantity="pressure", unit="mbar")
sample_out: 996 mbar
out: 987 mbar
